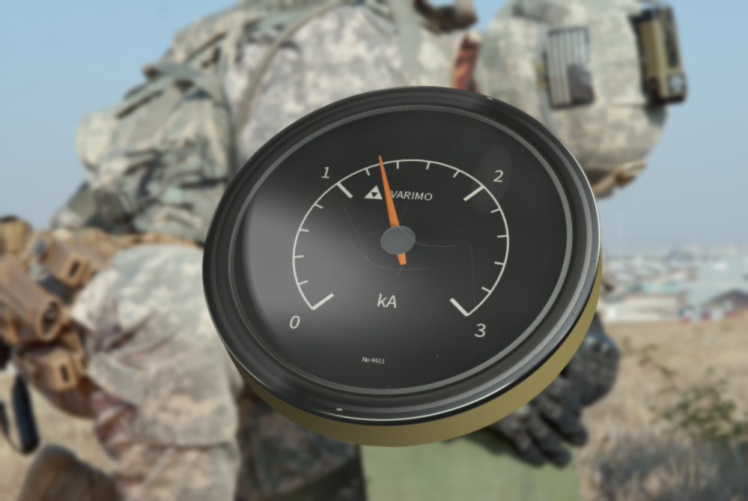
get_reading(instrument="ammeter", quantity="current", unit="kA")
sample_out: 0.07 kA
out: 1.3 kA
